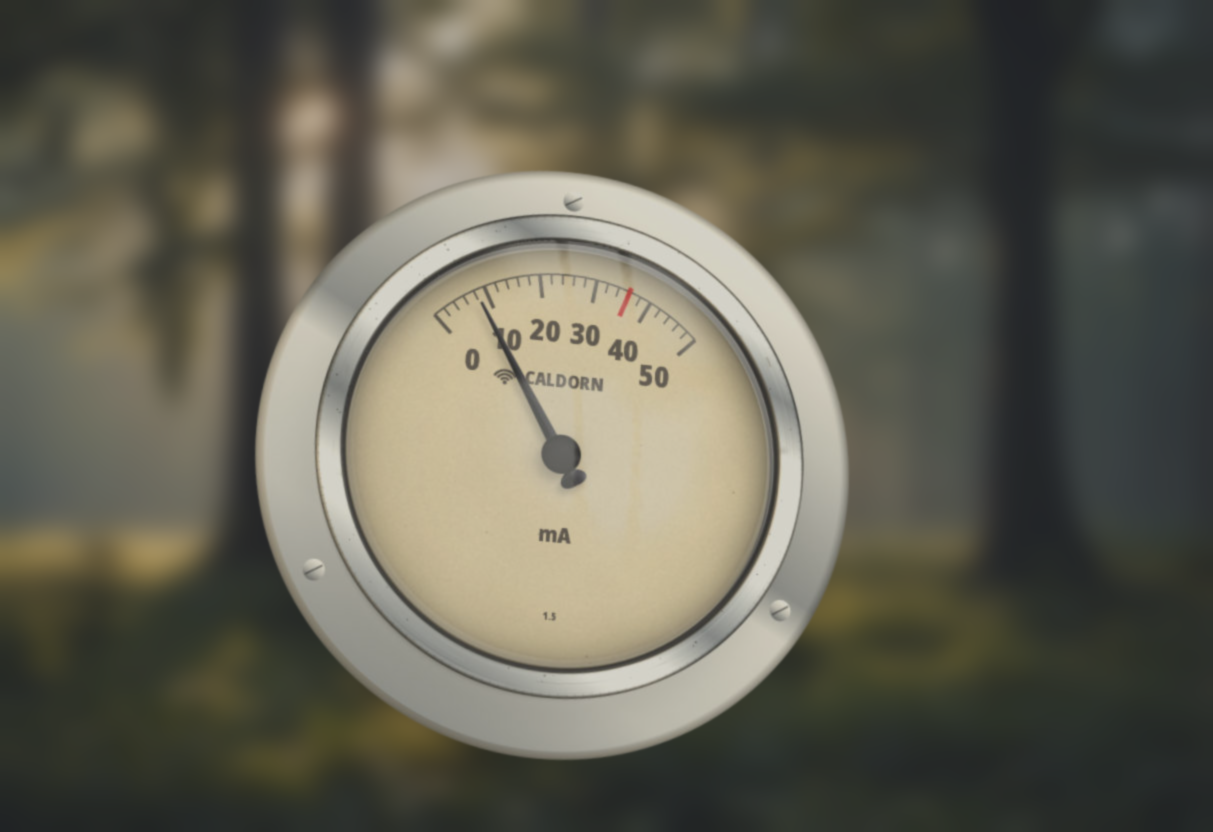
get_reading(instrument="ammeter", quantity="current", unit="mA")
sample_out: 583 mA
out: 8 mA
